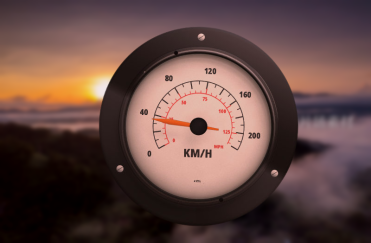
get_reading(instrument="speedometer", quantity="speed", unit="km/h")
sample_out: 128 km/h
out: 35 km/h
